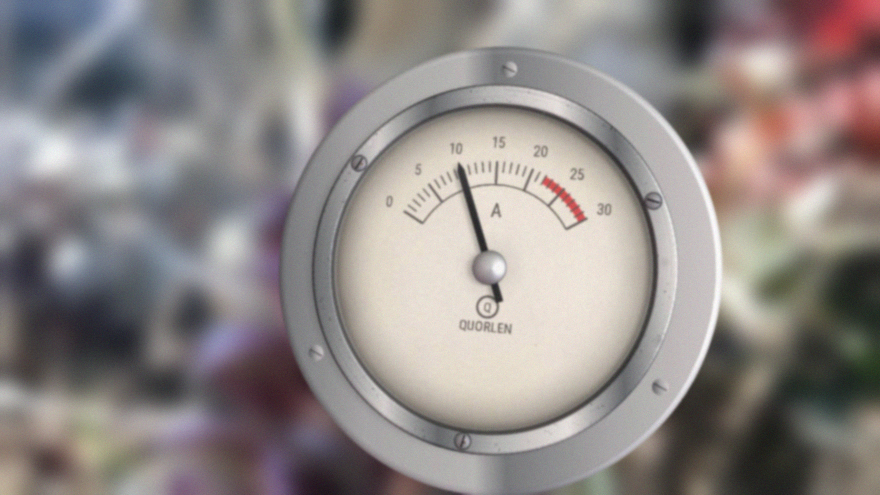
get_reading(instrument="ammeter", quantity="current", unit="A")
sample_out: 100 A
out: 10 A
